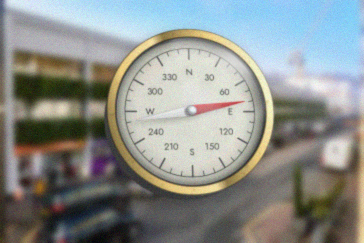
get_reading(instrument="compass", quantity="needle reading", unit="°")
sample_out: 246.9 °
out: 80 °
